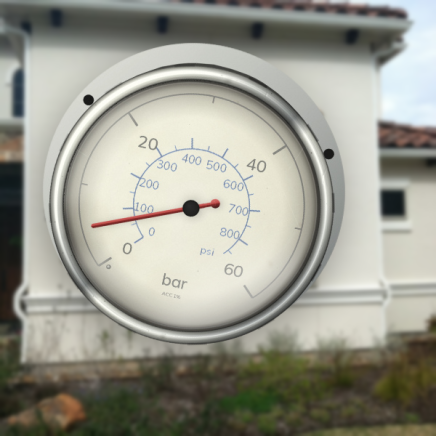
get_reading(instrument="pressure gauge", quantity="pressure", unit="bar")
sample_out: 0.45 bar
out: 5 bar
